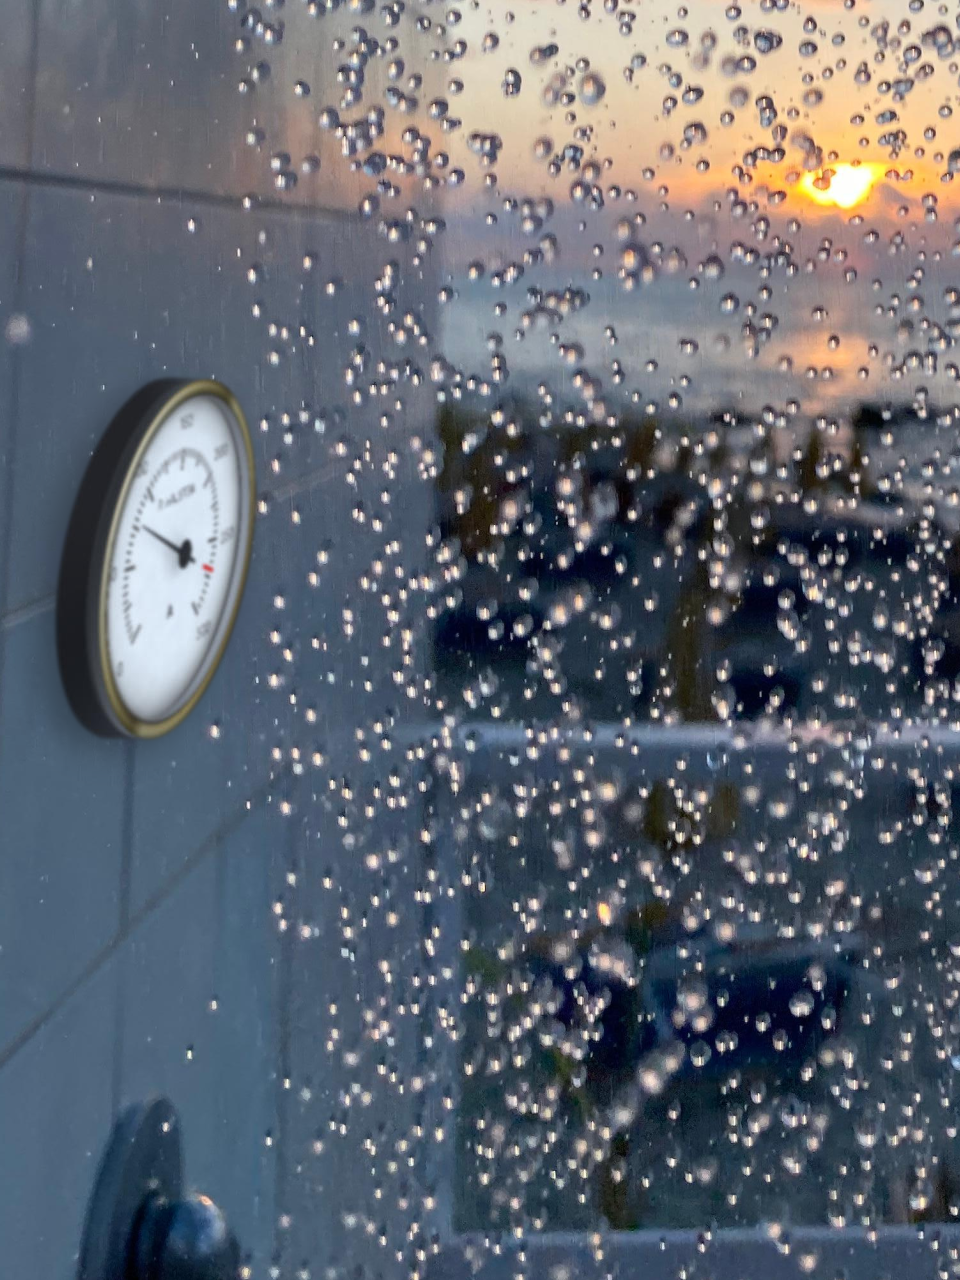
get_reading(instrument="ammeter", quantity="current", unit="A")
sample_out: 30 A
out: 75 A
